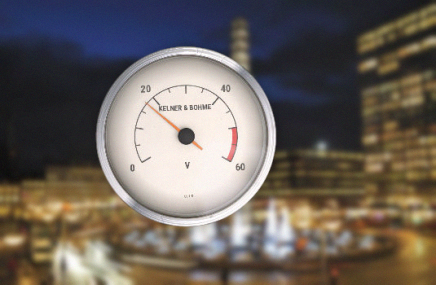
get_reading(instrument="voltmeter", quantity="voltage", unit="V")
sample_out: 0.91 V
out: 17.5 V
